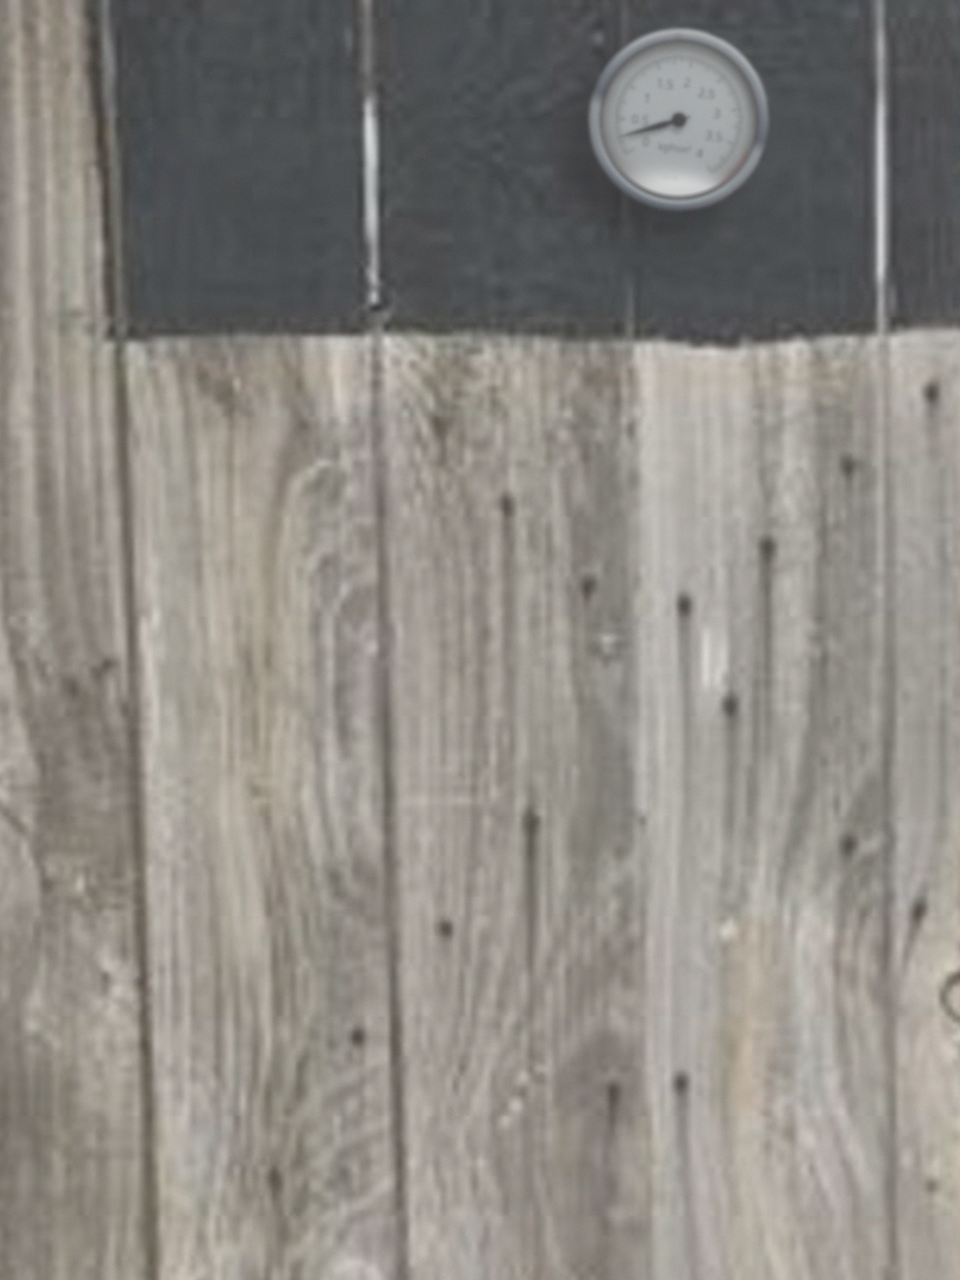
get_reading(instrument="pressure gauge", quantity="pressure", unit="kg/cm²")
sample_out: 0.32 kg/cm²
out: 0.25 kg/cm²
